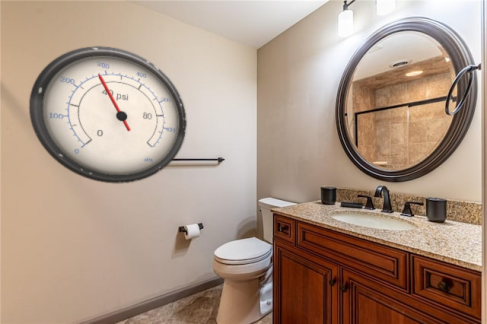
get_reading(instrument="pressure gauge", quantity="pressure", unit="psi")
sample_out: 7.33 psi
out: 40 psi
